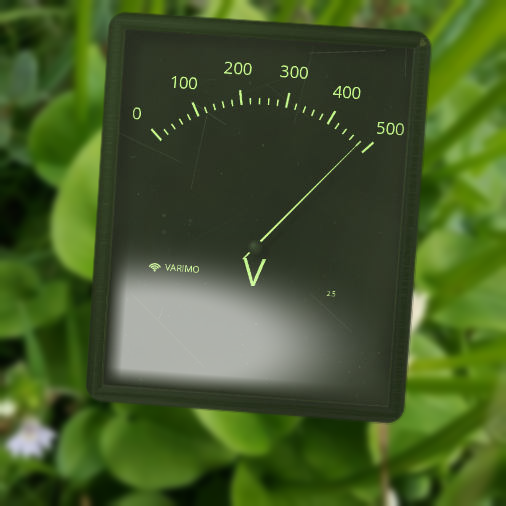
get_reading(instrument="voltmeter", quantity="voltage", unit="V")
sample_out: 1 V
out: 480 V
